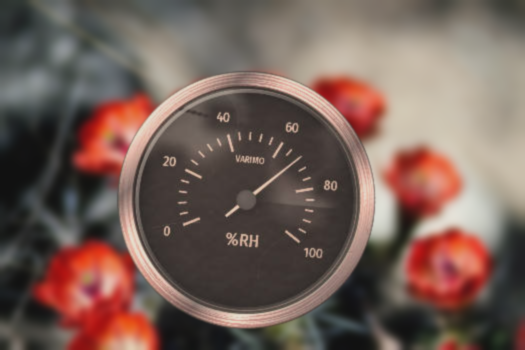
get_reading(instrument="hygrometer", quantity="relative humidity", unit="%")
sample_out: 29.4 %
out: 68 %
